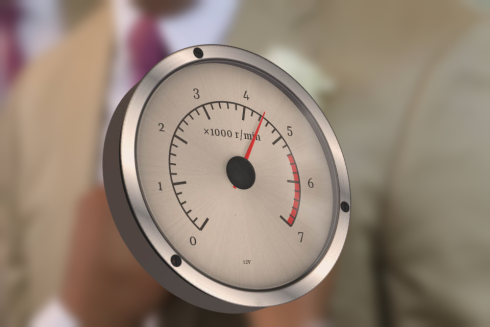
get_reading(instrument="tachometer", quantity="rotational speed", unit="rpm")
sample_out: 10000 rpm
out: 4400 rpm
